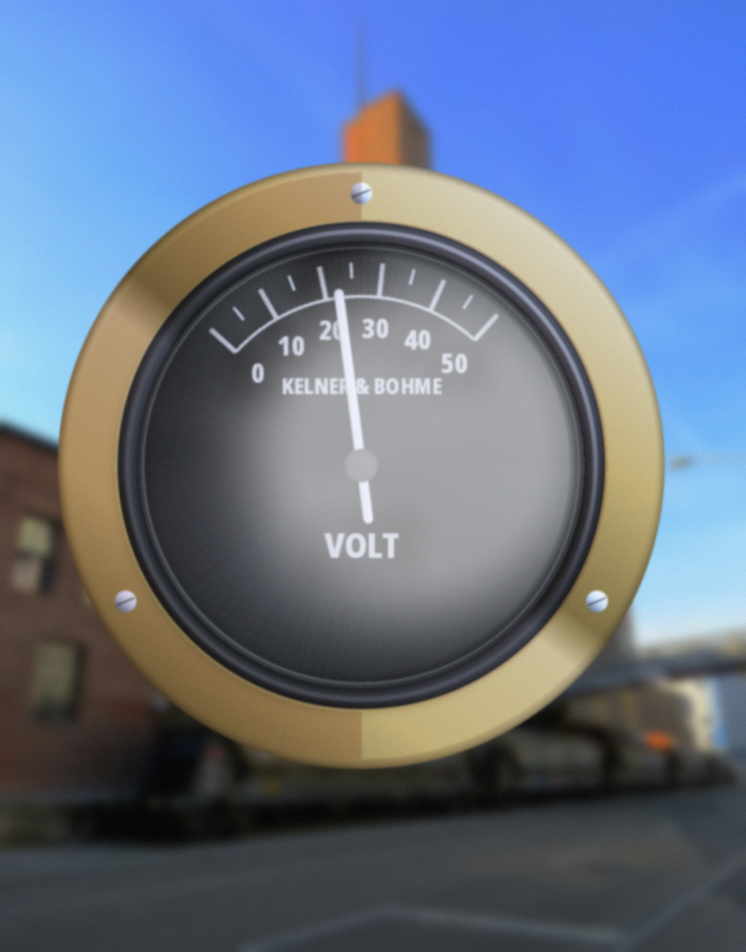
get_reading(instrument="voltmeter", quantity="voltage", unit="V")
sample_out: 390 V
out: 22.5 V
